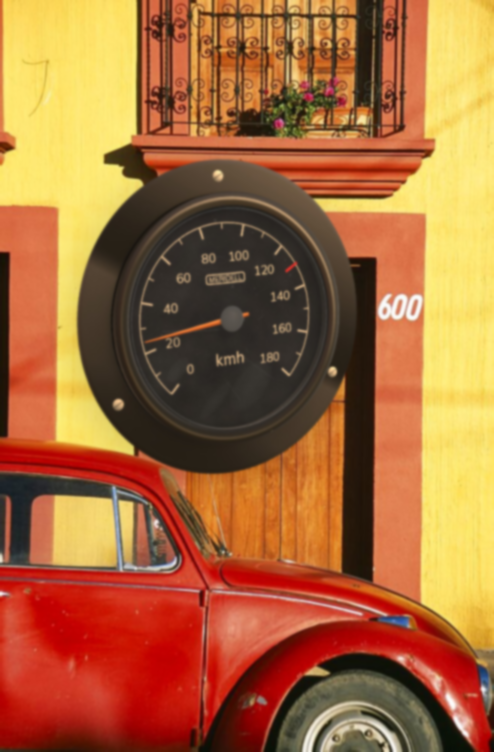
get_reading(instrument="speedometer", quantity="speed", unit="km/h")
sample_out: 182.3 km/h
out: 25 km/h
